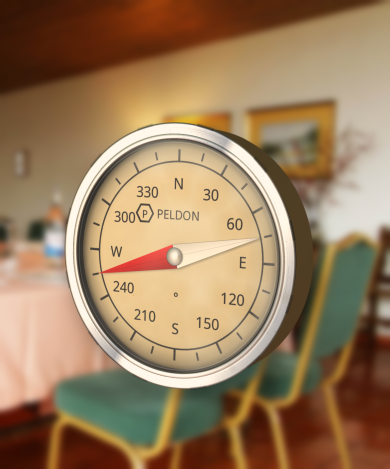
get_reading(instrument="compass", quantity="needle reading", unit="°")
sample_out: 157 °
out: 255 °
